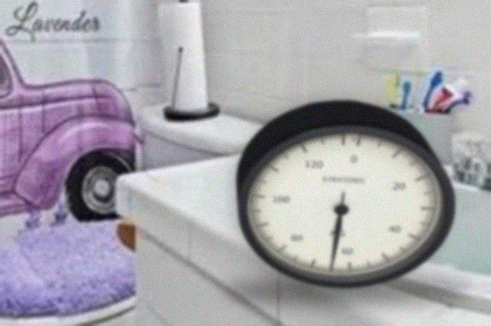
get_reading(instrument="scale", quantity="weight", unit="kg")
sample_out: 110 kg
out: 65 kg
